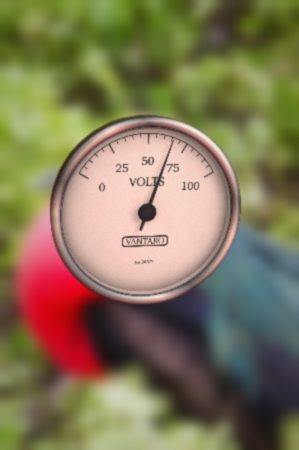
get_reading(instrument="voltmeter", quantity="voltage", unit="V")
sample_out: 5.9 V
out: 65 V
